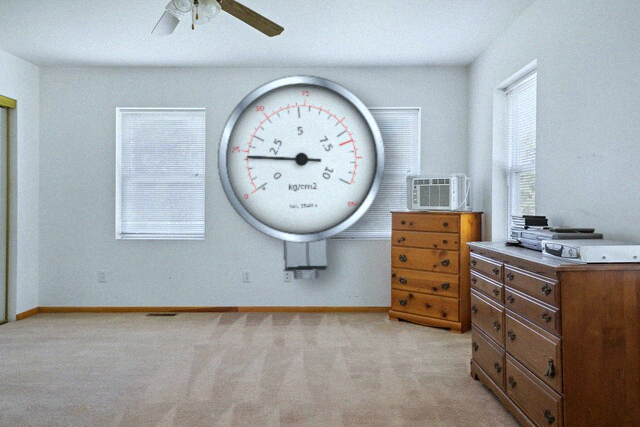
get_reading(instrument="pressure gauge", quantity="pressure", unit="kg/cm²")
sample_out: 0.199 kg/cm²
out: 1.5 kg/cm²
